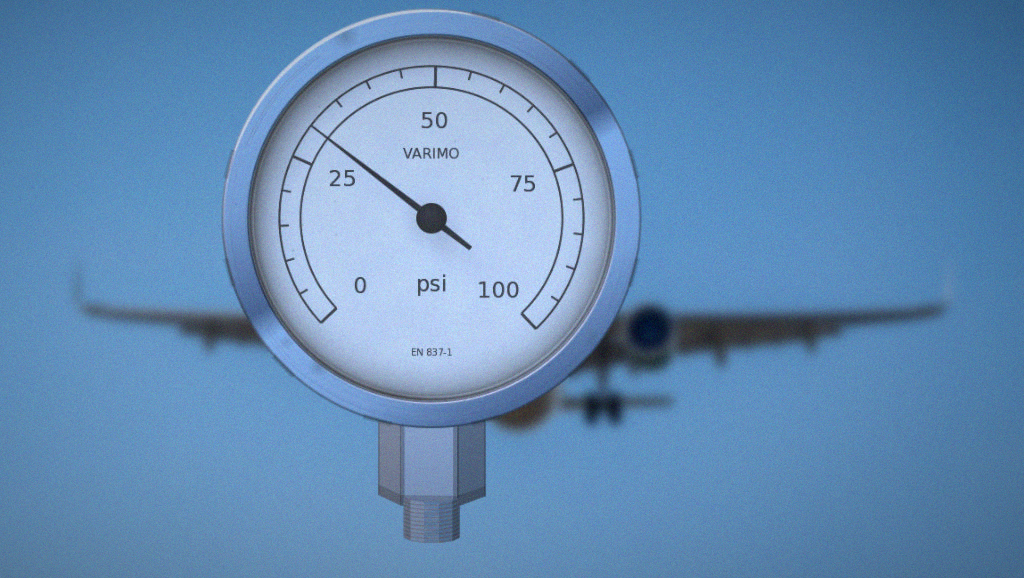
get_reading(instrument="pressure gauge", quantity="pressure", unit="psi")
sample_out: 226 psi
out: 30 psi
